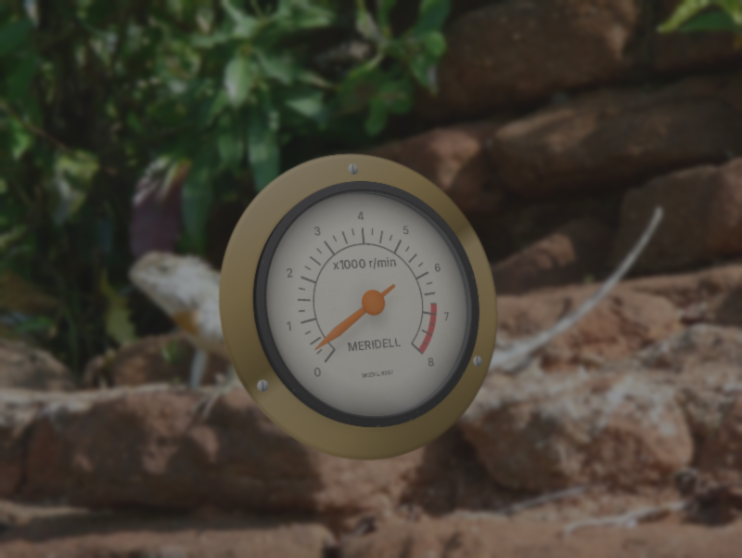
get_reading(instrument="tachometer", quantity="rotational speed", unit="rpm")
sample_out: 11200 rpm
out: 375 rpm
